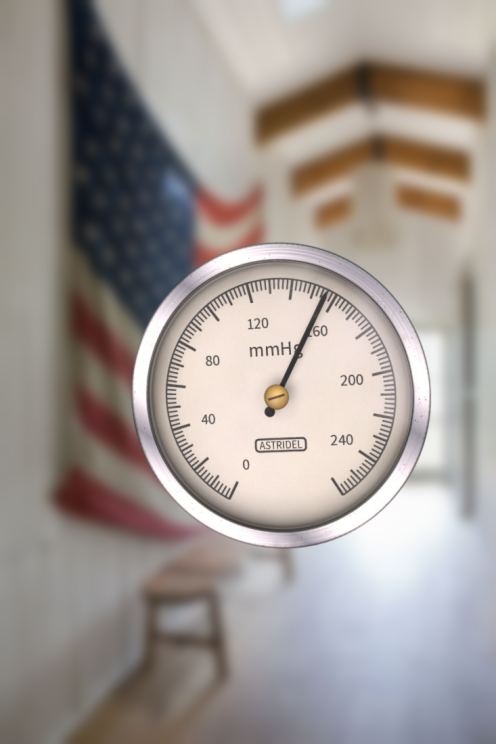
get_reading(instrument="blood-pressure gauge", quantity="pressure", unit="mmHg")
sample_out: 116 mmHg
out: 156 mmHg
